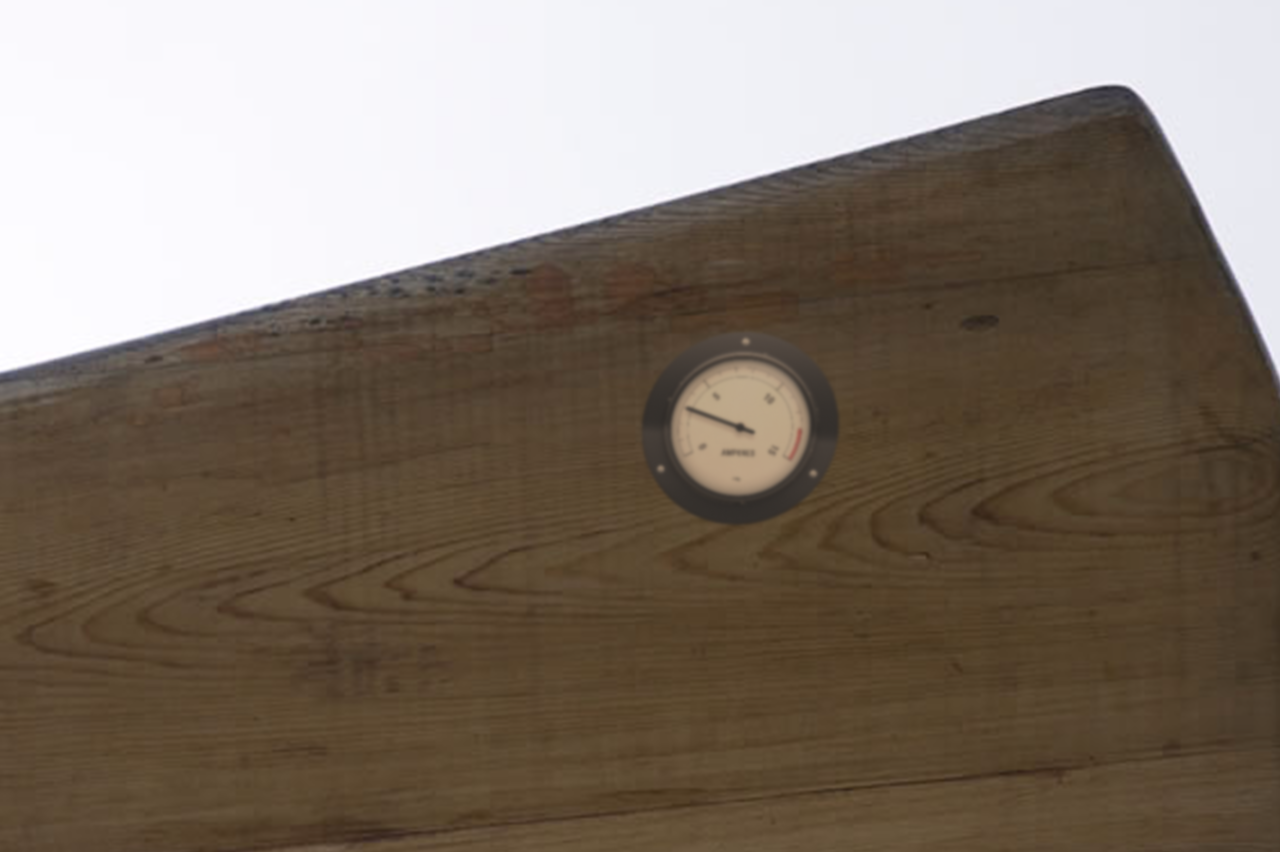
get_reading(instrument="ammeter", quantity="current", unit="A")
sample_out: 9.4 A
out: 3 A
